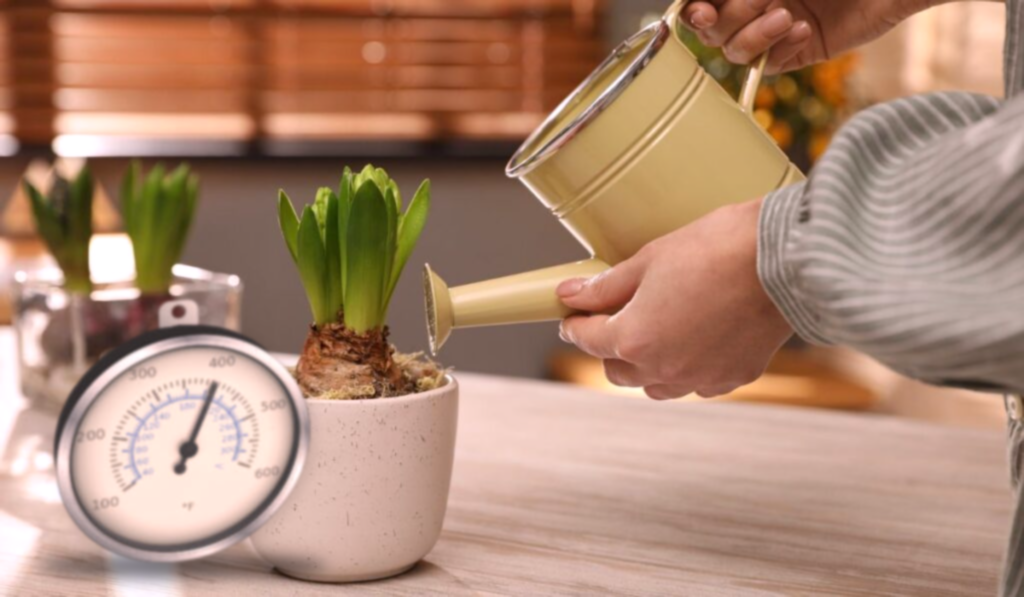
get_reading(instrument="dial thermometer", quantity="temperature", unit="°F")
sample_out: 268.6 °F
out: 400 °F
